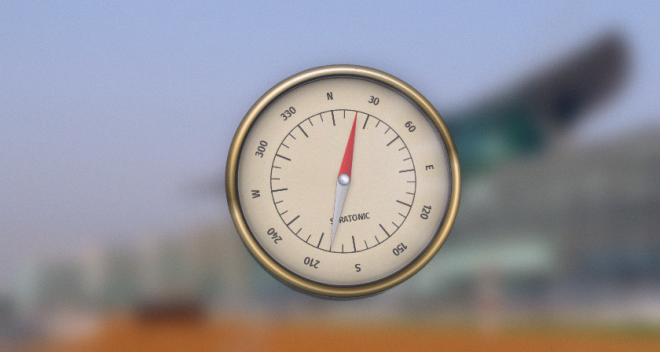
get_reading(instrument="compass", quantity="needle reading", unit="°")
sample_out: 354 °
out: 20 °
